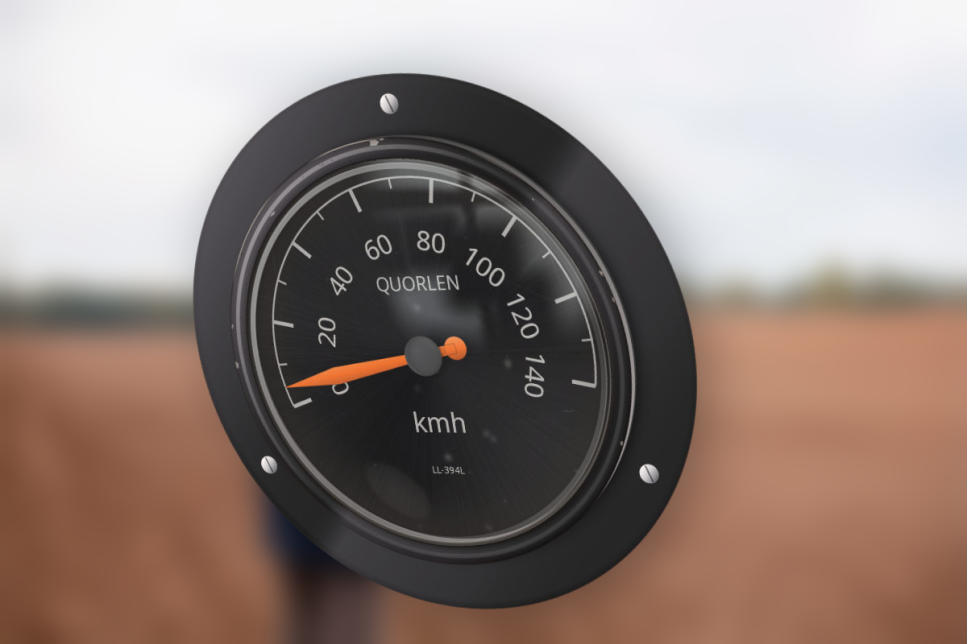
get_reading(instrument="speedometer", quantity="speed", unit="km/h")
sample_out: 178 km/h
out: 5 km/h
